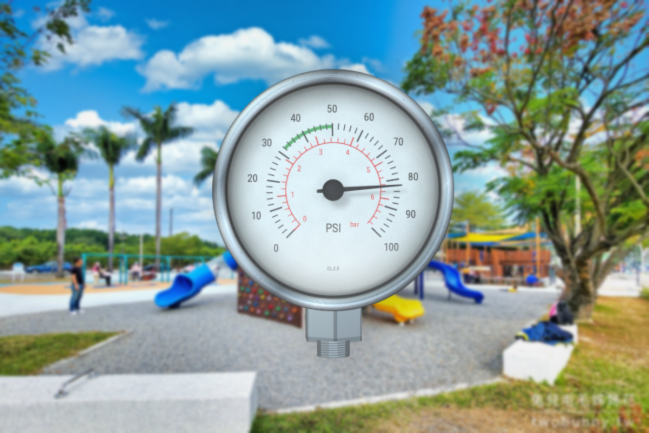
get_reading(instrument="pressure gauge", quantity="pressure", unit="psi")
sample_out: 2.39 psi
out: 82 psi
